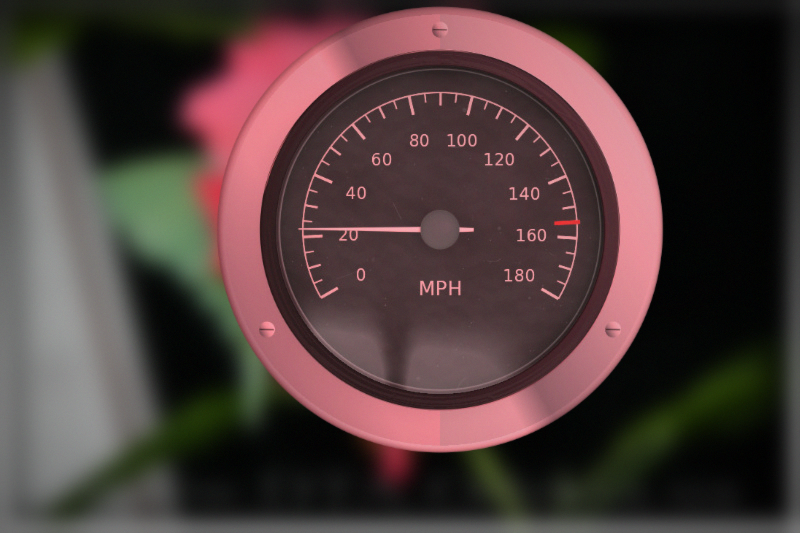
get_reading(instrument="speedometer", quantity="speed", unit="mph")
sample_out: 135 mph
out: 22.5 mph
